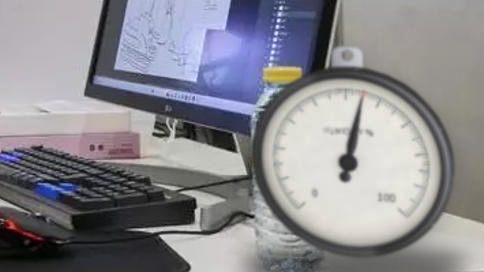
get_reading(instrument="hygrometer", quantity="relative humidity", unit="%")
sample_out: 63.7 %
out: 55 %
